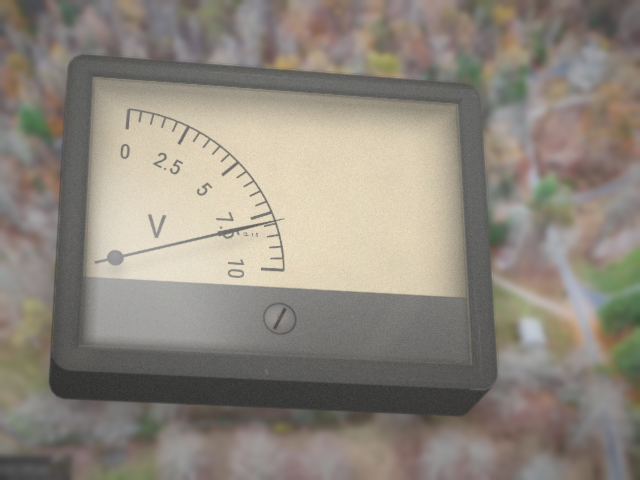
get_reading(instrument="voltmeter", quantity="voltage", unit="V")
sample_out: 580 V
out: 8 V
